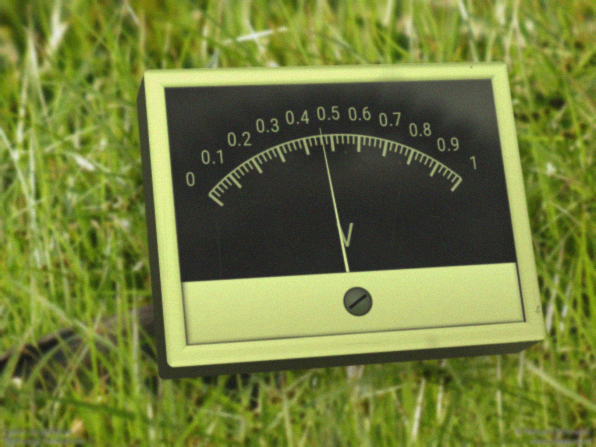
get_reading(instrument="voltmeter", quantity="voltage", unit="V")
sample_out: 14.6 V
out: 0.46 V
